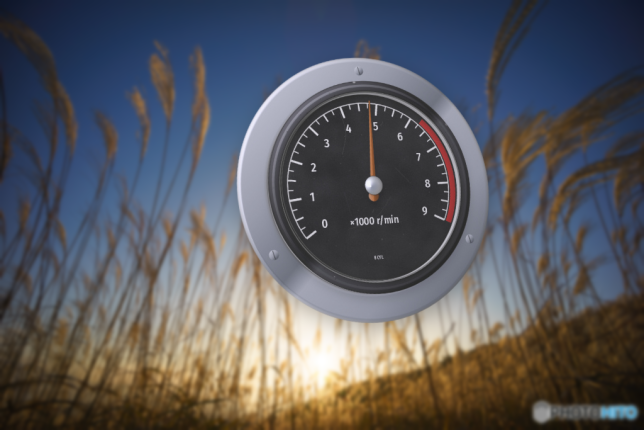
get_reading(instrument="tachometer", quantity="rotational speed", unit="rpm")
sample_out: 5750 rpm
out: 4750 rpm
